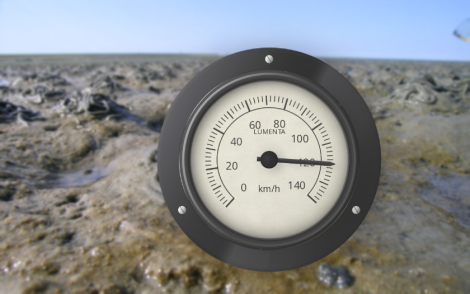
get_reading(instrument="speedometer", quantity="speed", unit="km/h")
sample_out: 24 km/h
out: 120 km/h
